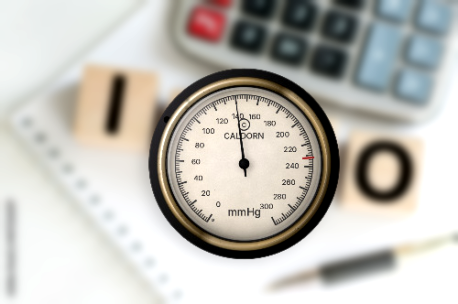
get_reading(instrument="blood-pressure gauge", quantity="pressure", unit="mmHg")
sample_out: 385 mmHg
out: 140 mmHg
